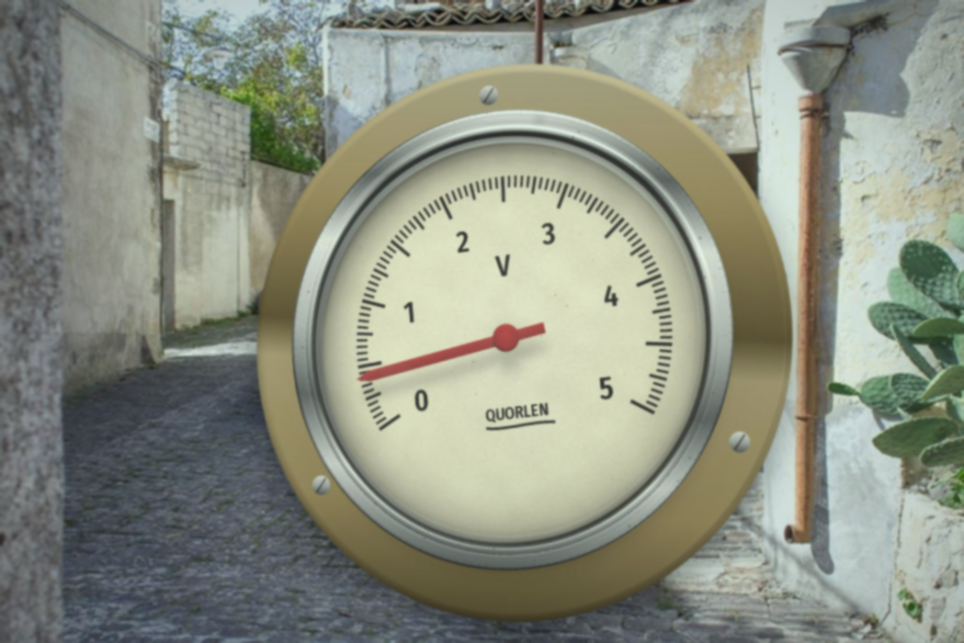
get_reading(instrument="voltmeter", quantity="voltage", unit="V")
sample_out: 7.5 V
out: 0.4 V
